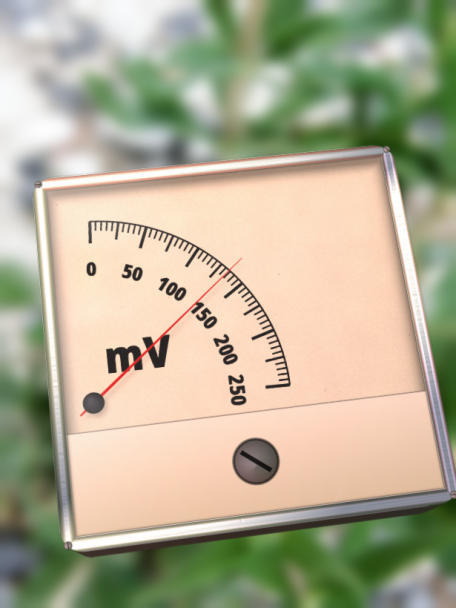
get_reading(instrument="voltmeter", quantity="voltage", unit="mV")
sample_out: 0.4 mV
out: 135 mV
